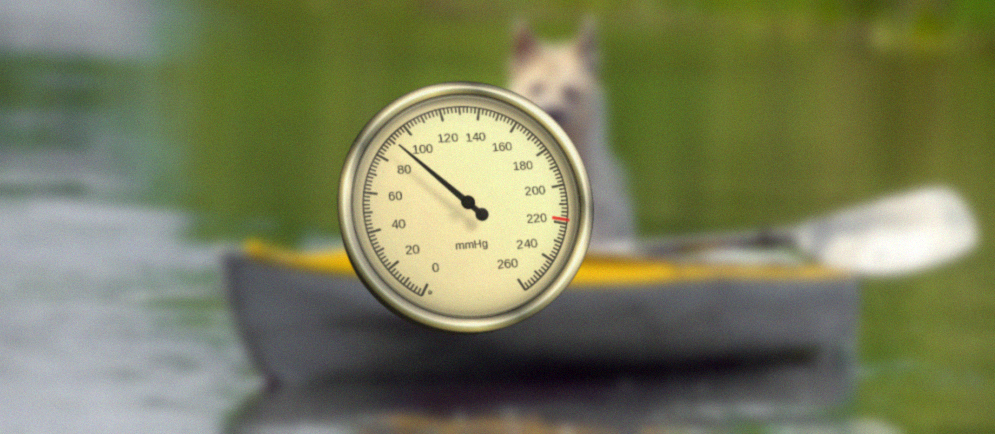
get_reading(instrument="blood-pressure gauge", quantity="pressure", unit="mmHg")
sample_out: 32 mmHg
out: 90 mmHg
